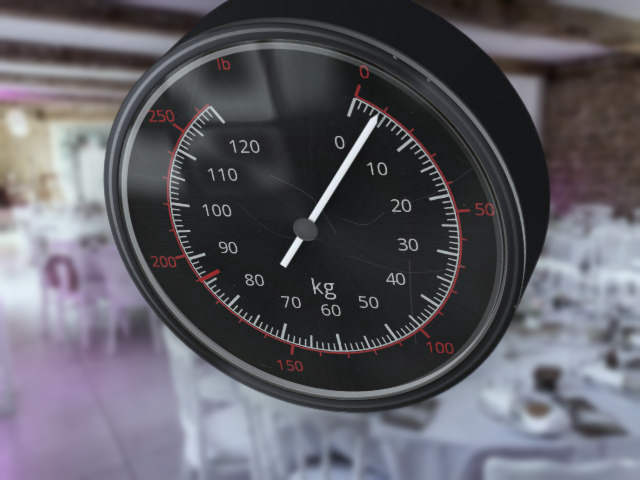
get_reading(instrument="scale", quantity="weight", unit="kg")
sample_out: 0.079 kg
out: 4 kg
